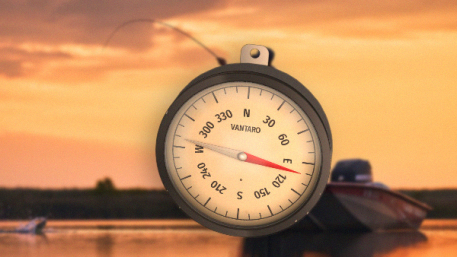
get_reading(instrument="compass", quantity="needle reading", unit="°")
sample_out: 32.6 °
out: 100 °
